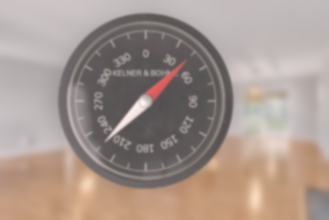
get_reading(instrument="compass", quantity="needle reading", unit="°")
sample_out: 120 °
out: 45 °
